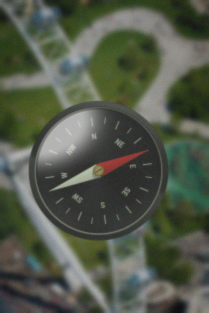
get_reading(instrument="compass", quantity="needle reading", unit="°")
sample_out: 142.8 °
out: 75 °
